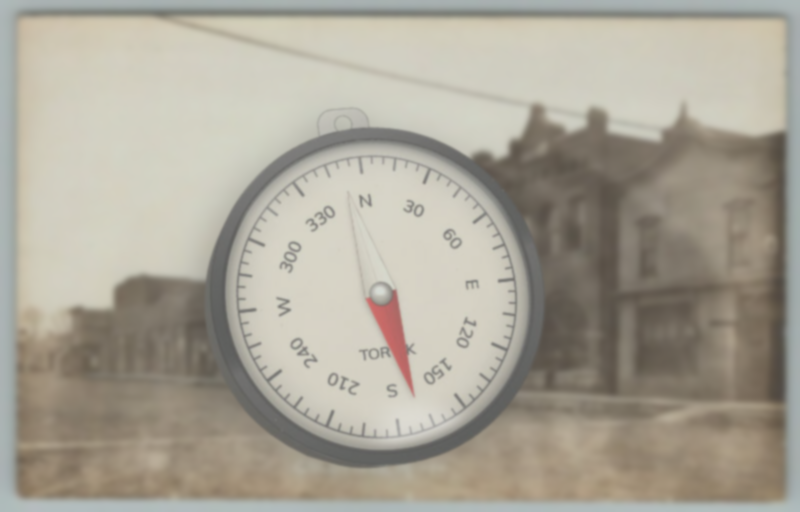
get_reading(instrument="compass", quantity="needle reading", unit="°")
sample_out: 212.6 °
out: 170 °
